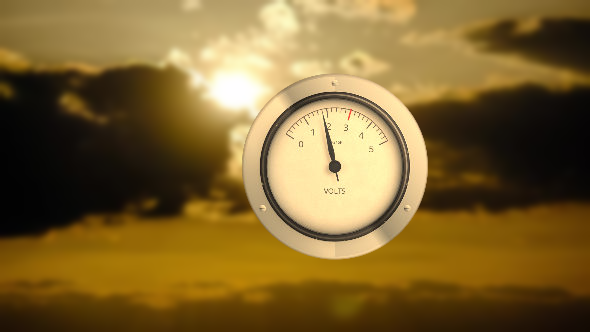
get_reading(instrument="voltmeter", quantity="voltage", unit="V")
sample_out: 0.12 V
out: 1.8 V
